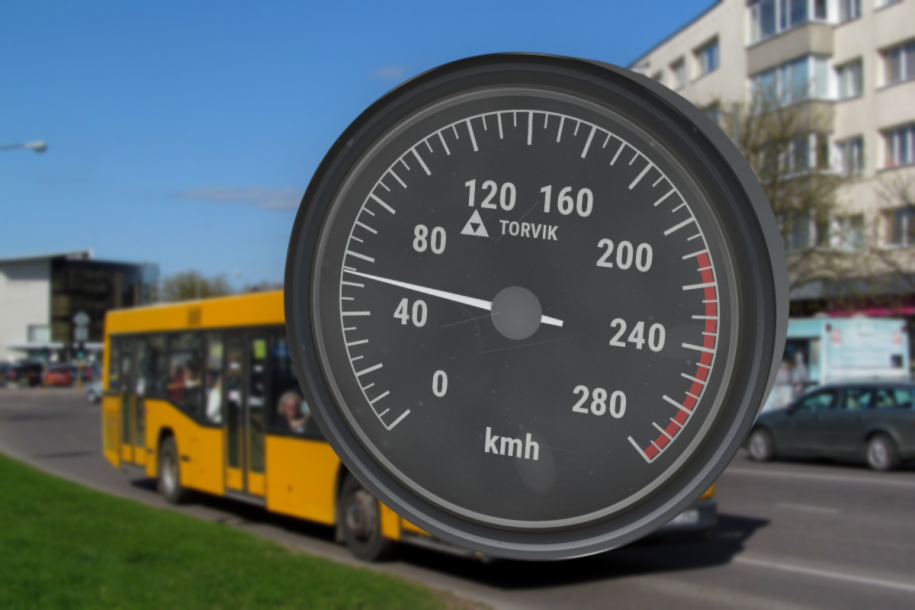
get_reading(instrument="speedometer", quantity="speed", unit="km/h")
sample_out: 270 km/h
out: 55 km/h
